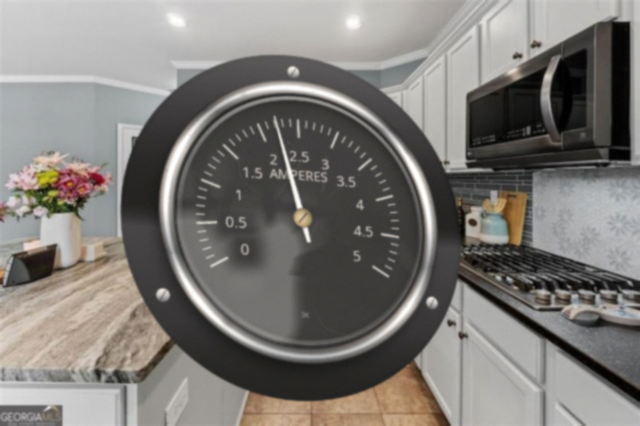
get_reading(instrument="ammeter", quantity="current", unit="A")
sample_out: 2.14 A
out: 2.2 A
